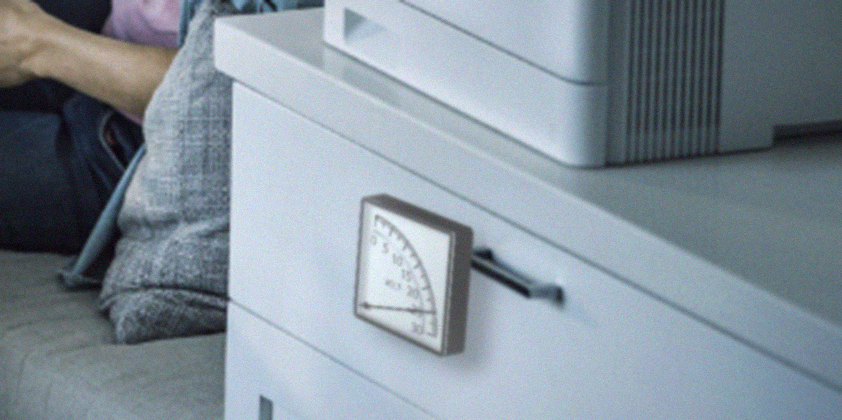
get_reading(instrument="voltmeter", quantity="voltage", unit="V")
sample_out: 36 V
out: 25 V
